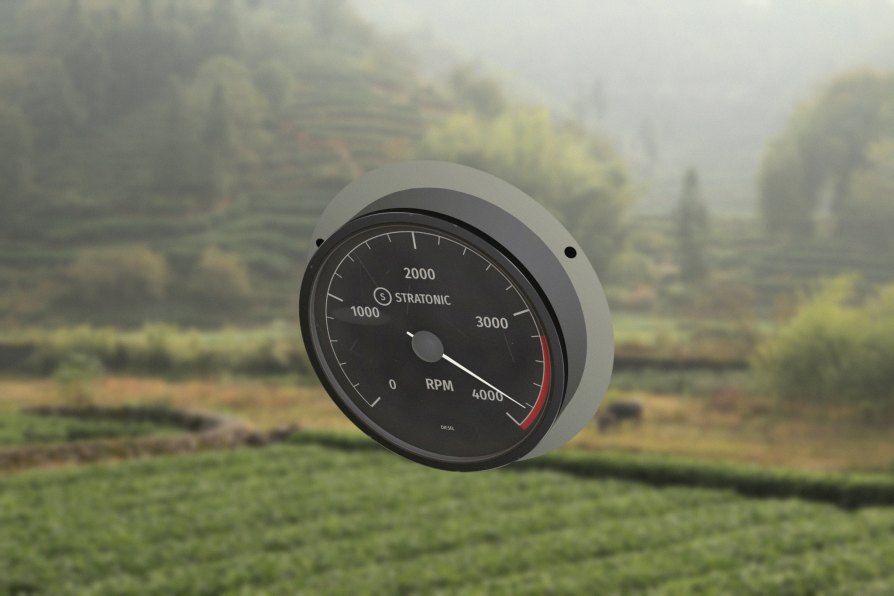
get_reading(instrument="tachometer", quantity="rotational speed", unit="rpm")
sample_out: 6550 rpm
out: 3800 rpm
